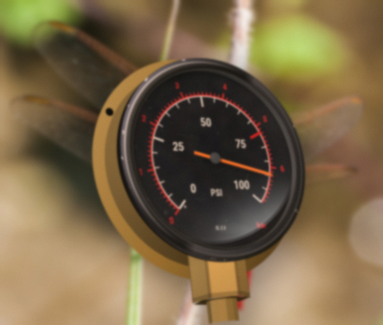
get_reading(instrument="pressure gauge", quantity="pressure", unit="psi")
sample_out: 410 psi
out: 90 psi
